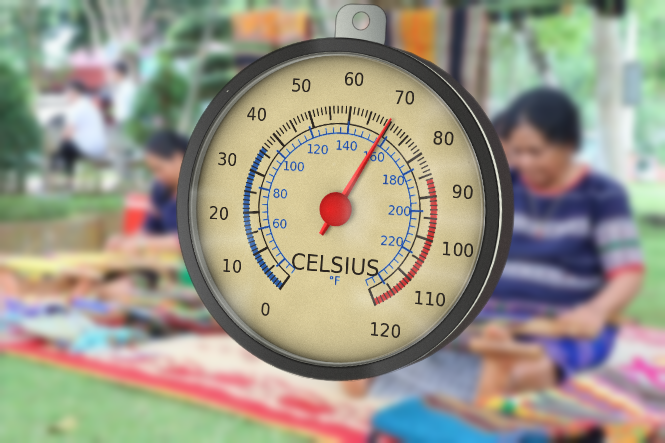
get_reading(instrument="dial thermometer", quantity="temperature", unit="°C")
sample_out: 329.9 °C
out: 70 °C
